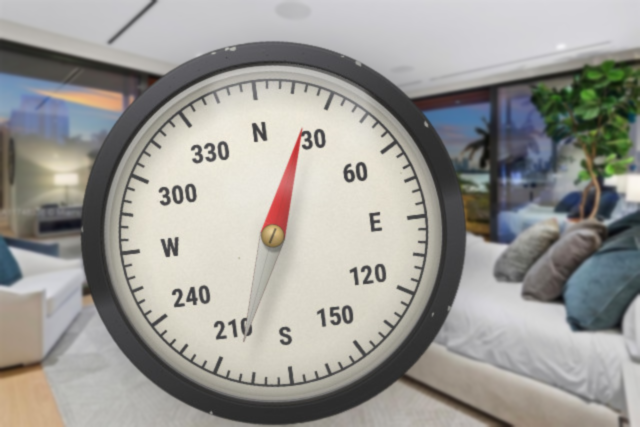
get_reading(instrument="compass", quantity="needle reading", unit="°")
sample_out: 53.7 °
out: 22.5 °
